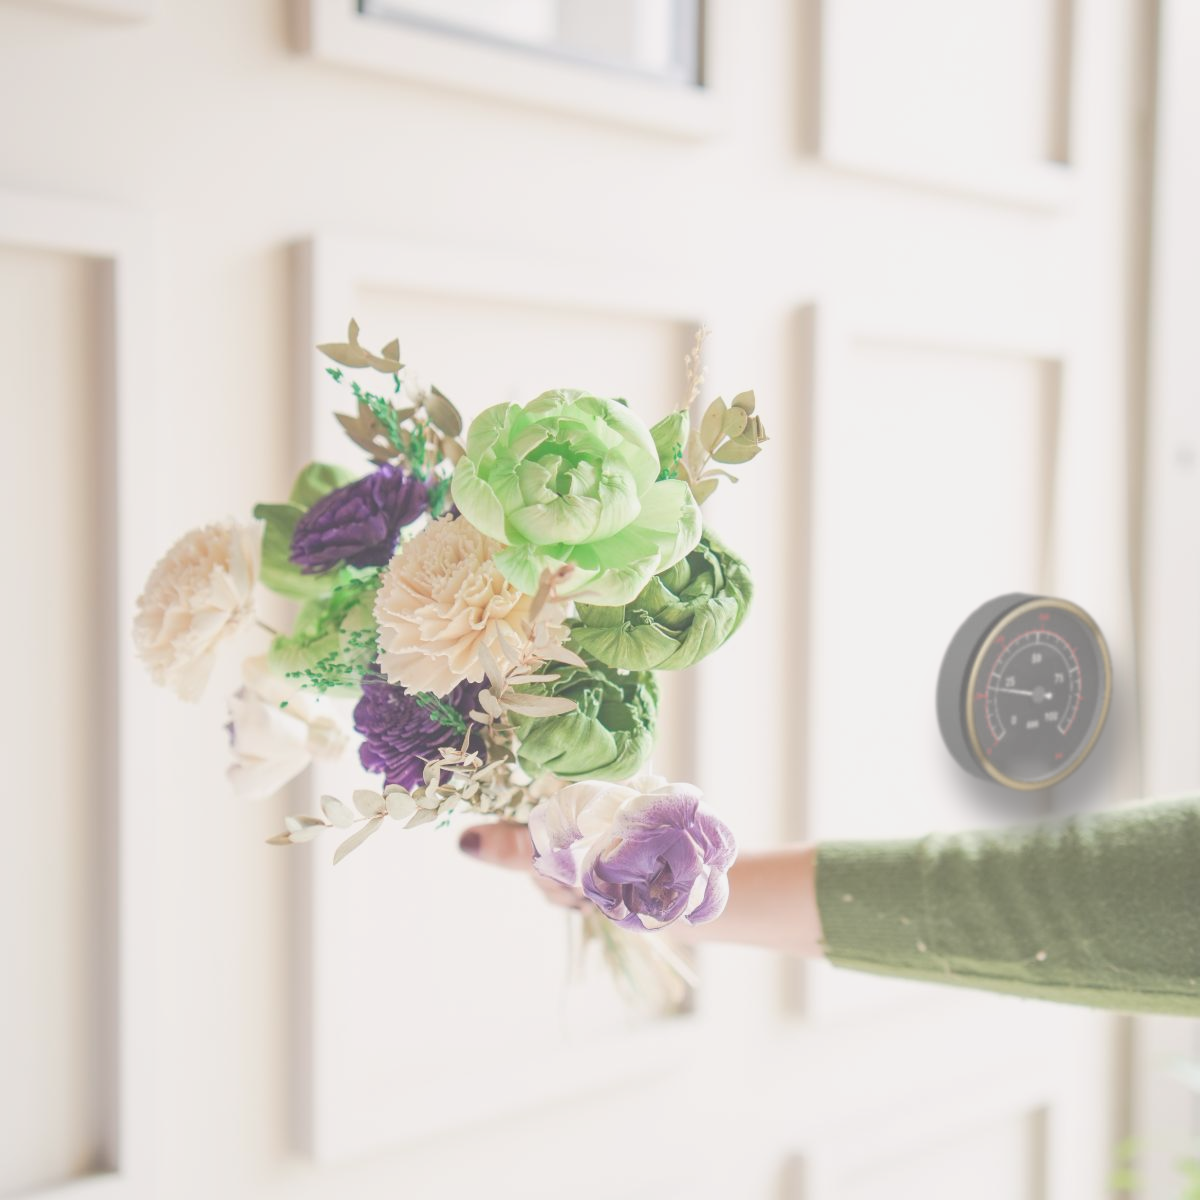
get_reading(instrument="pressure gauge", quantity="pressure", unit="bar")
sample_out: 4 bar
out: 20 bar
